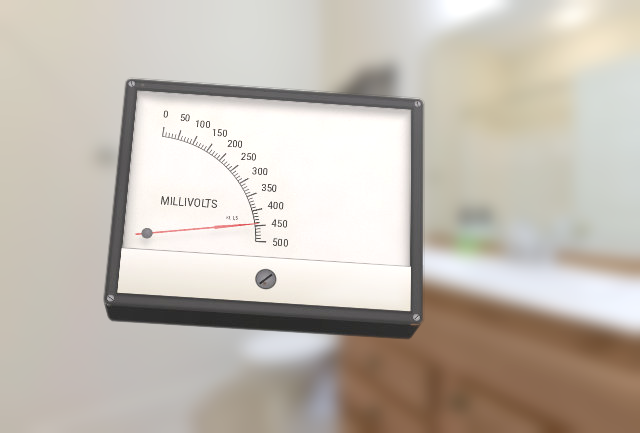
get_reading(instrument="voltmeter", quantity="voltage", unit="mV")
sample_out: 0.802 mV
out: 450 mV
